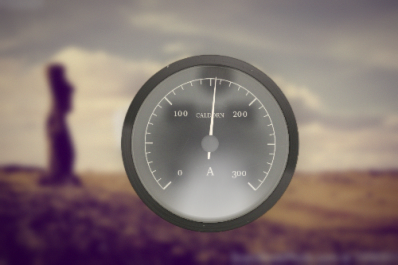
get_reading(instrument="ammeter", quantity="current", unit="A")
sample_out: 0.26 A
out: 155 A
